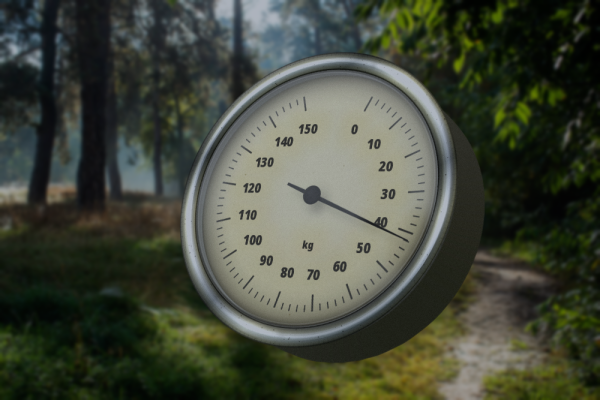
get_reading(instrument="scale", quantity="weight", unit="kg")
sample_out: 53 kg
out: 42 kg
